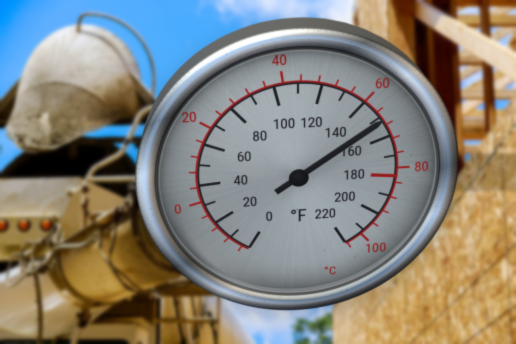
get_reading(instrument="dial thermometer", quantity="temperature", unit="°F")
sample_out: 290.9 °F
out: 150 °F
